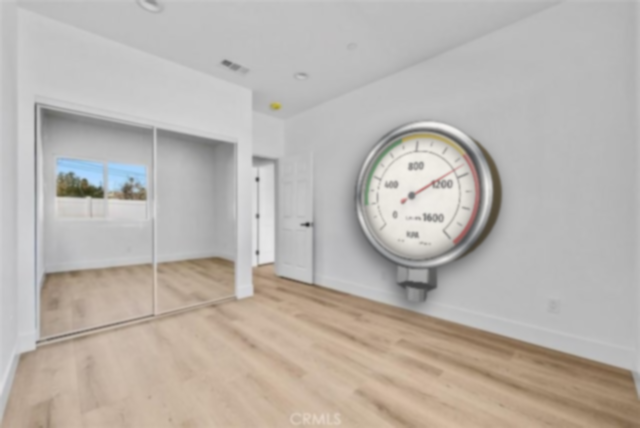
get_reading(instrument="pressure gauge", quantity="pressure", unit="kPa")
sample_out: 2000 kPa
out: 1150 kPa
